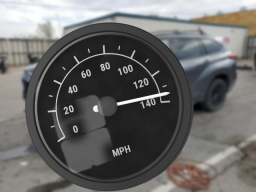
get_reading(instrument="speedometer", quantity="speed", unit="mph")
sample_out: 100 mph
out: 135 mph
